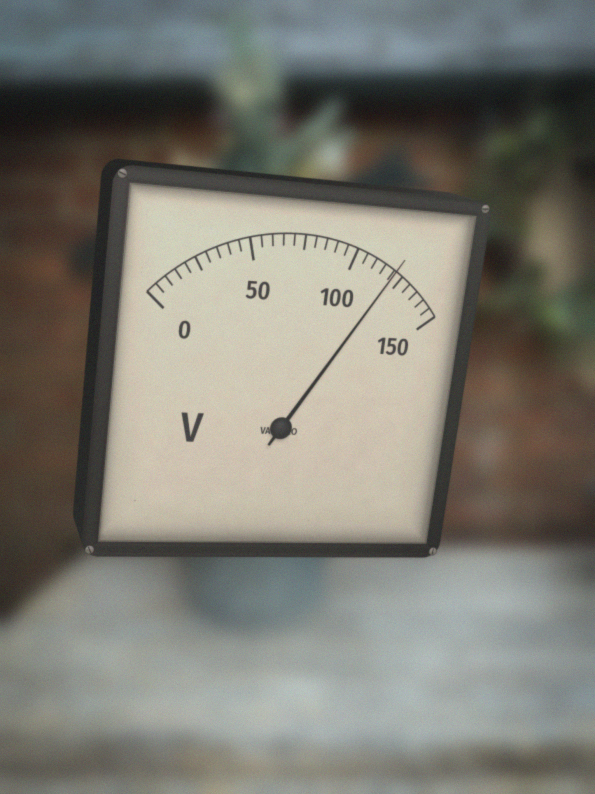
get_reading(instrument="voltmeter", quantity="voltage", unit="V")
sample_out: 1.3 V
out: 120 V
